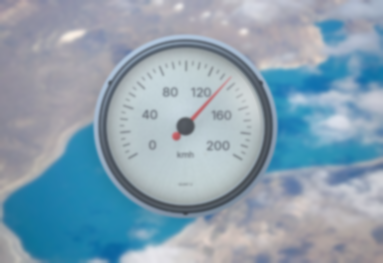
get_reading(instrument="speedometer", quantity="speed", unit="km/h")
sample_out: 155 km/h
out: 135 km/h
